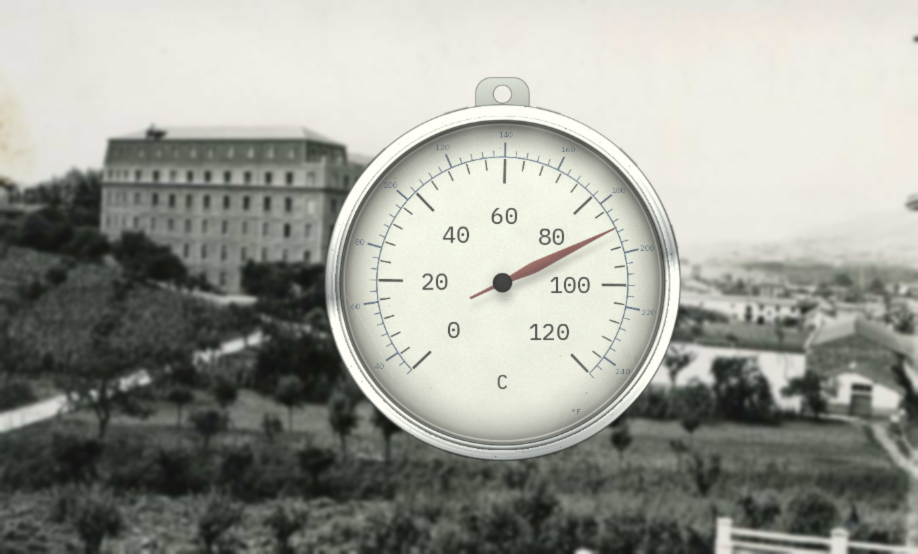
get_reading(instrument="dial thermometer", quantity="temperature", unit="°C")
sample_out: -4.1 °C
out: 88 °C
